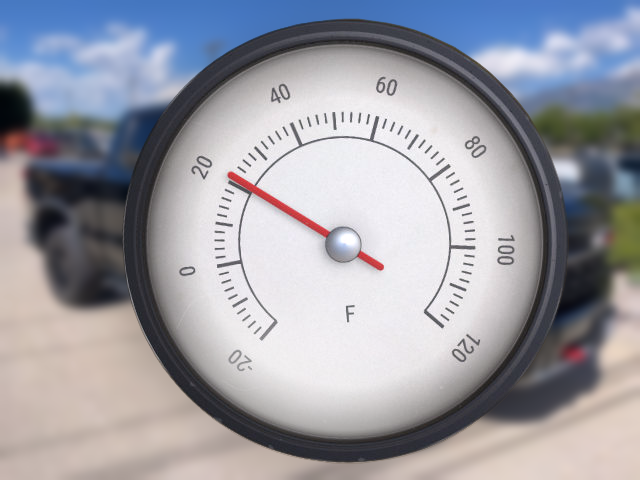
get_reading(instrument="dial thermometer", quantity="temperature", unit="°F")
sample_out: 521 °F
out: 22 °F
